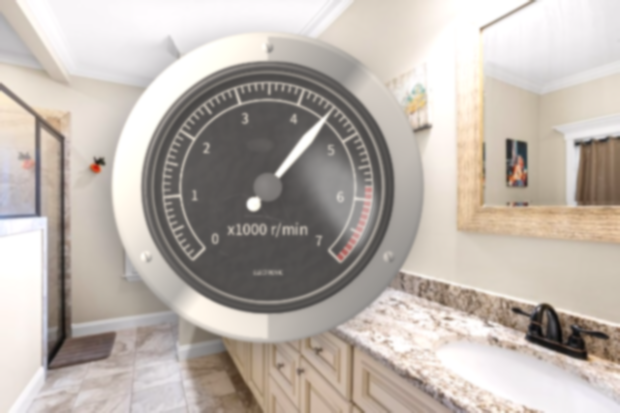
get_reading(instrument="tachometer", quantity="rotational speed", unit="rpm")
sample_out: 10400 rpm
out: 4500 rpm
